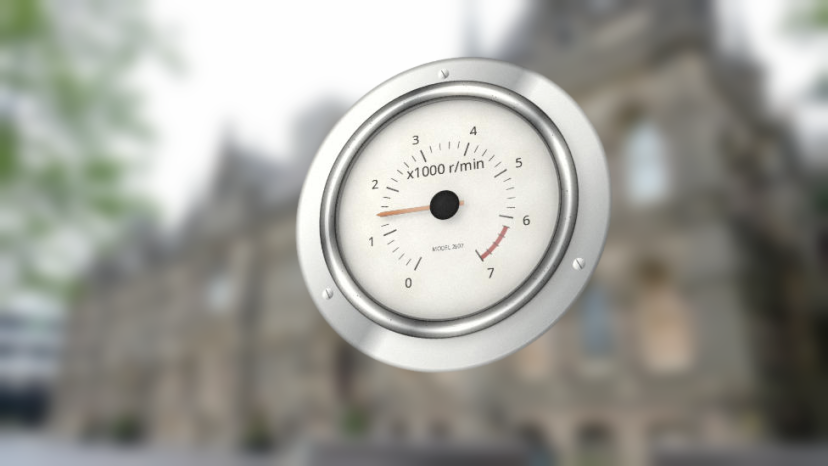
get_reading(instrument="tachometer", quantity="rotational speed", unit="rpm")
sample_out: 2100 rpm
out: 1400 rpm
